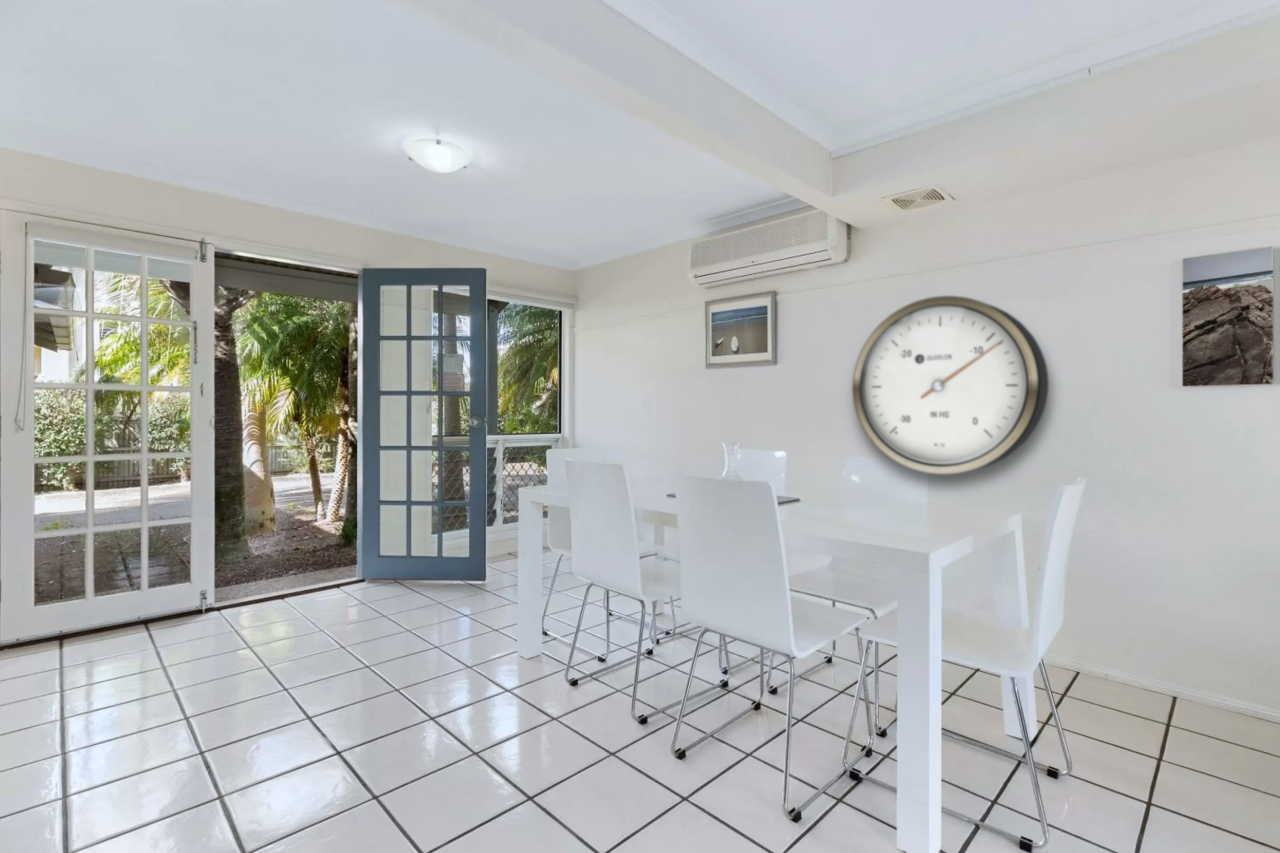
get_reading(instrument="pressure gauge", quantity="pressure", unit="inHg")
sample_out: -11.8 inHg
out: -9 inHg
